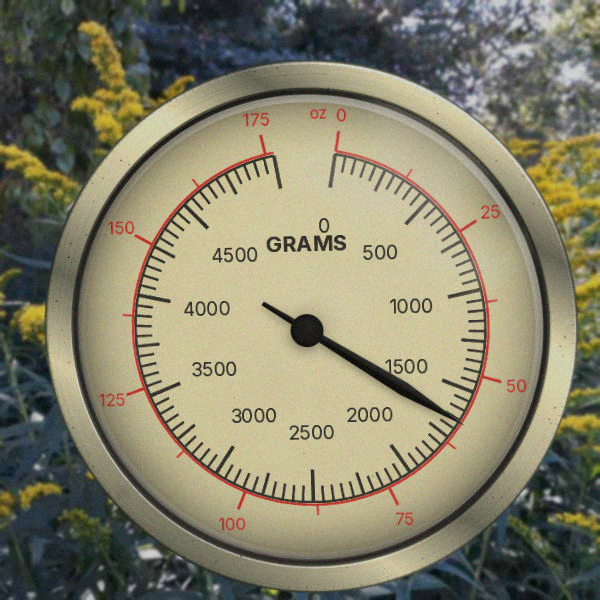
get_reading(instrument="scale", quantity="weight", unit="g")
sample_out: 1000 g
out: 1650 g
